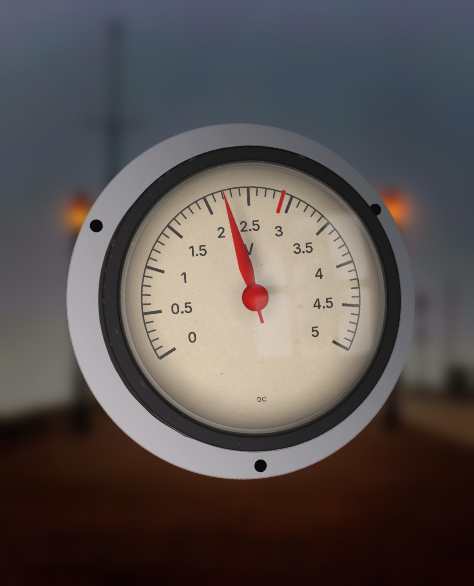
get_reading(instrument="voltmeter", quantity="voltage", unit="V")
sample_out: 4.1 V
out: 2.2 V
